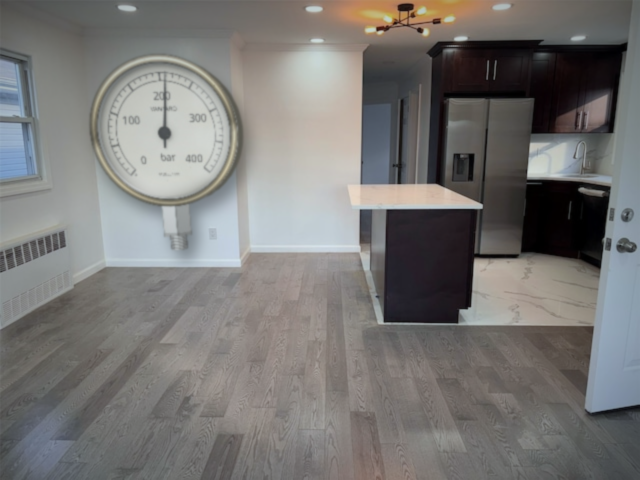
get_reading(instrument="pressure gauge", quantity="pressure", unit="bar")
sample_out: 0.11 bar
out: 210 bar
